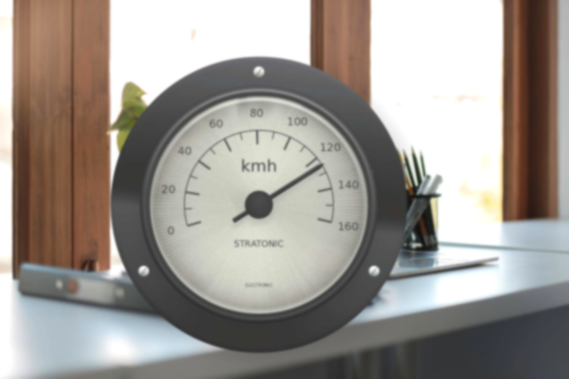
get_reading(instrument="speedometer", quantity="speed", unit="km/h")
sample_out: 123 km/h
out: 125 km/h
